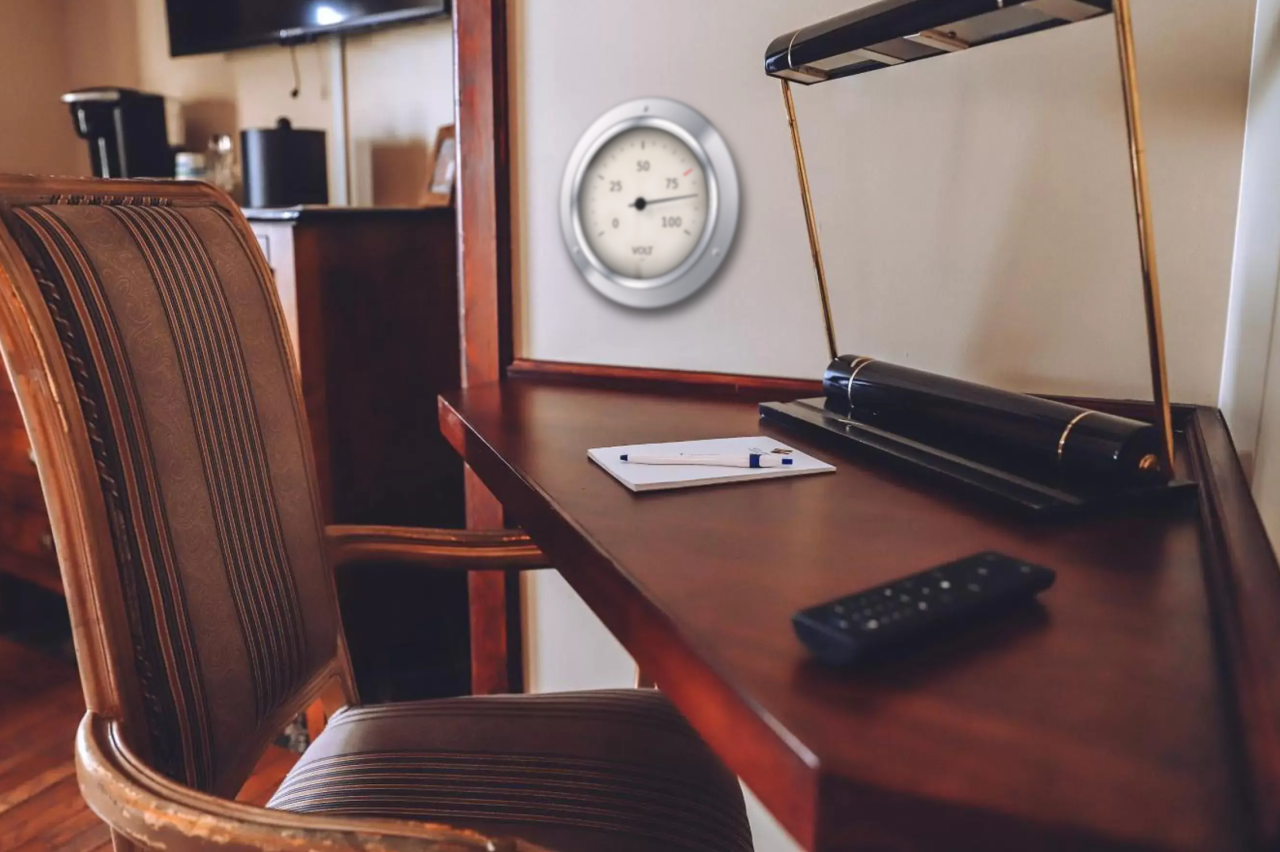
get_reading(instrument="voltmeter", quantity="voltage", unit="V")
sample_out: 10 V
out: 85 V
